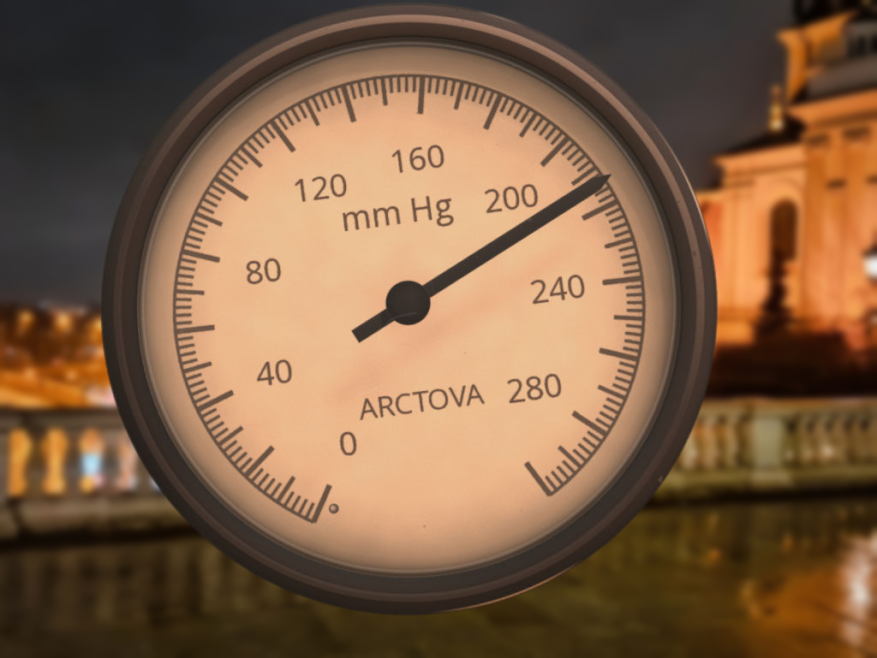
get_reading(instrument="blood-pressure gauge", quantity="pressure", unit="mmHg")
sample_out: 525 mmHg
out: 214 mmHg
